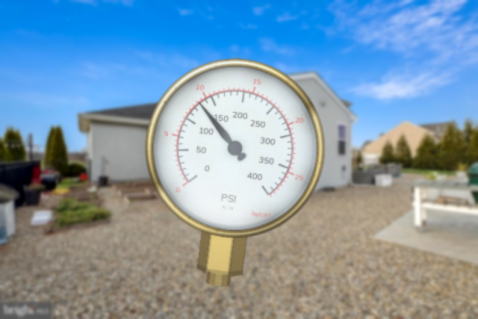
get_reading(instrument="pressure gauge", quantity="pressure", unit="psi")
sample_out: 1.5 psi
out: 130 psi
